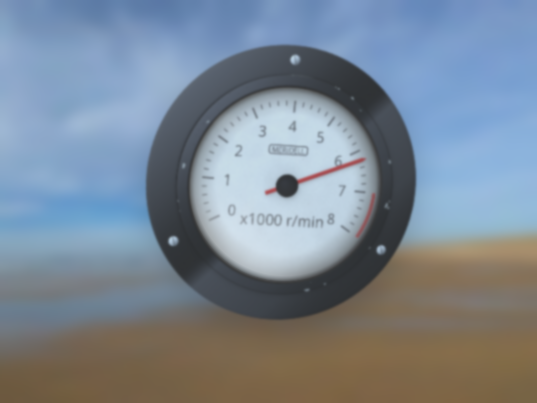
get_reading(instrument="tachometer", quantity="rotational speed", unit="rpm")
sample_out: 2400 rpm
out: 6200 rpm
